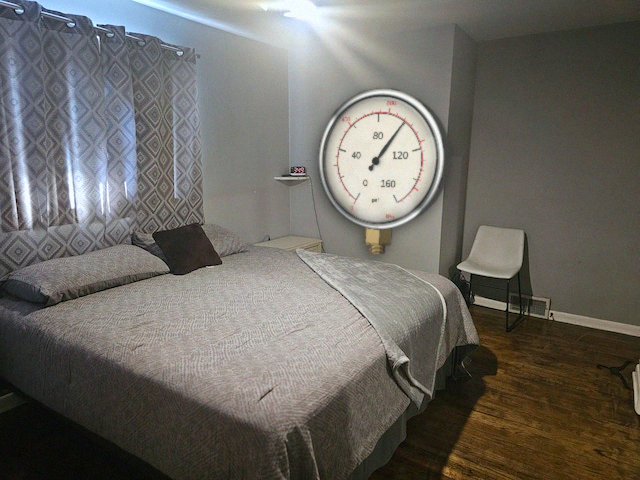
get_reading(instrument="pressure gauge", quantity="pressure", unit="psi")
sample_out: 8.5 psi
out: 100 psi
